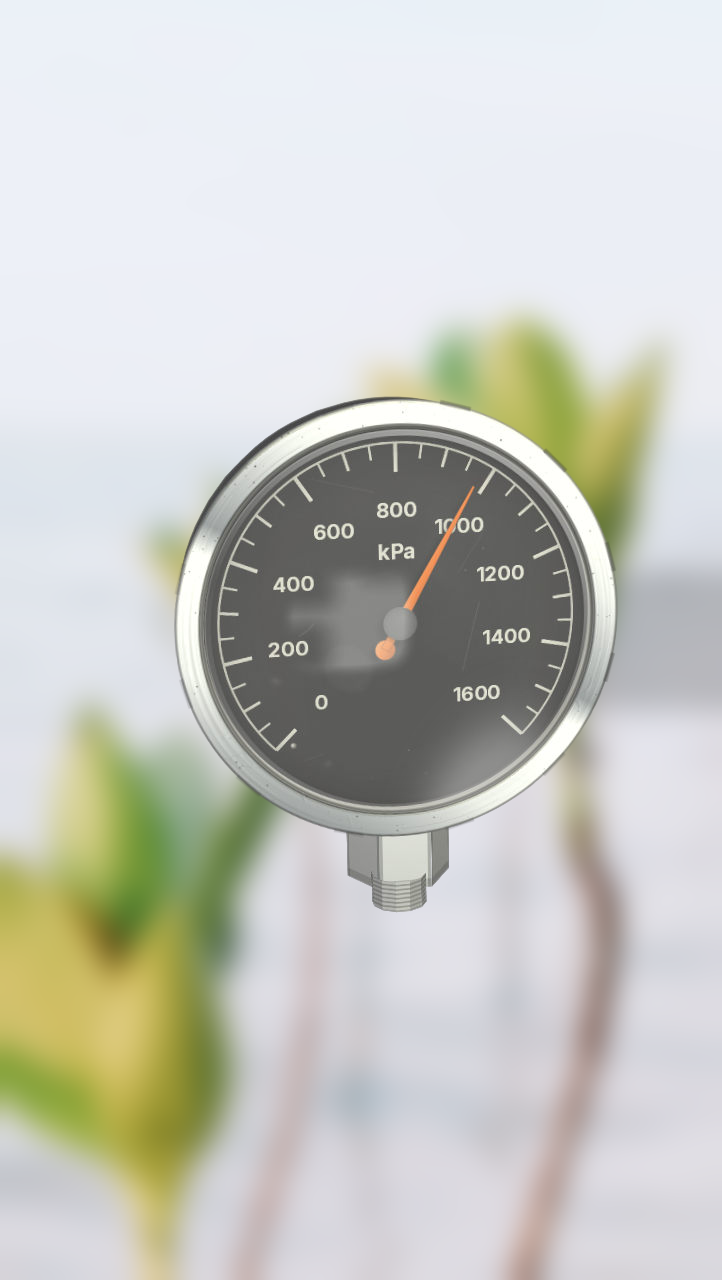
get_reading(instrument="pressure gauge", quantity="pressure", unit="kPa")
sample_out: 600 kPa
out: 975 kPa
